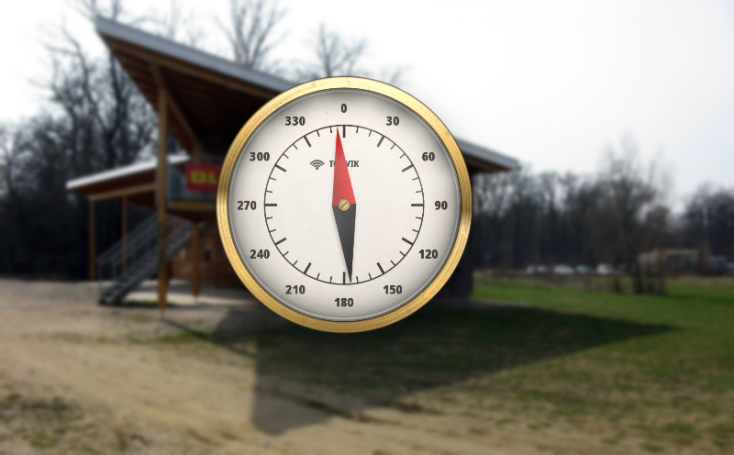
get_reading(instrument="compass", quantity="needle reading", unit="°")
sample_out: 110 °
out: 355 °
